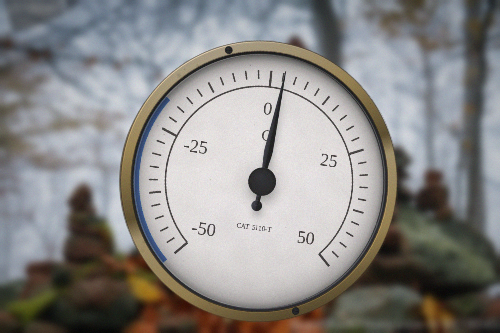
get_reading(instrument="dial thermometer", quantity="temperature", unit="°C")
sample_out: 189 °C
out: 2.5 °C
